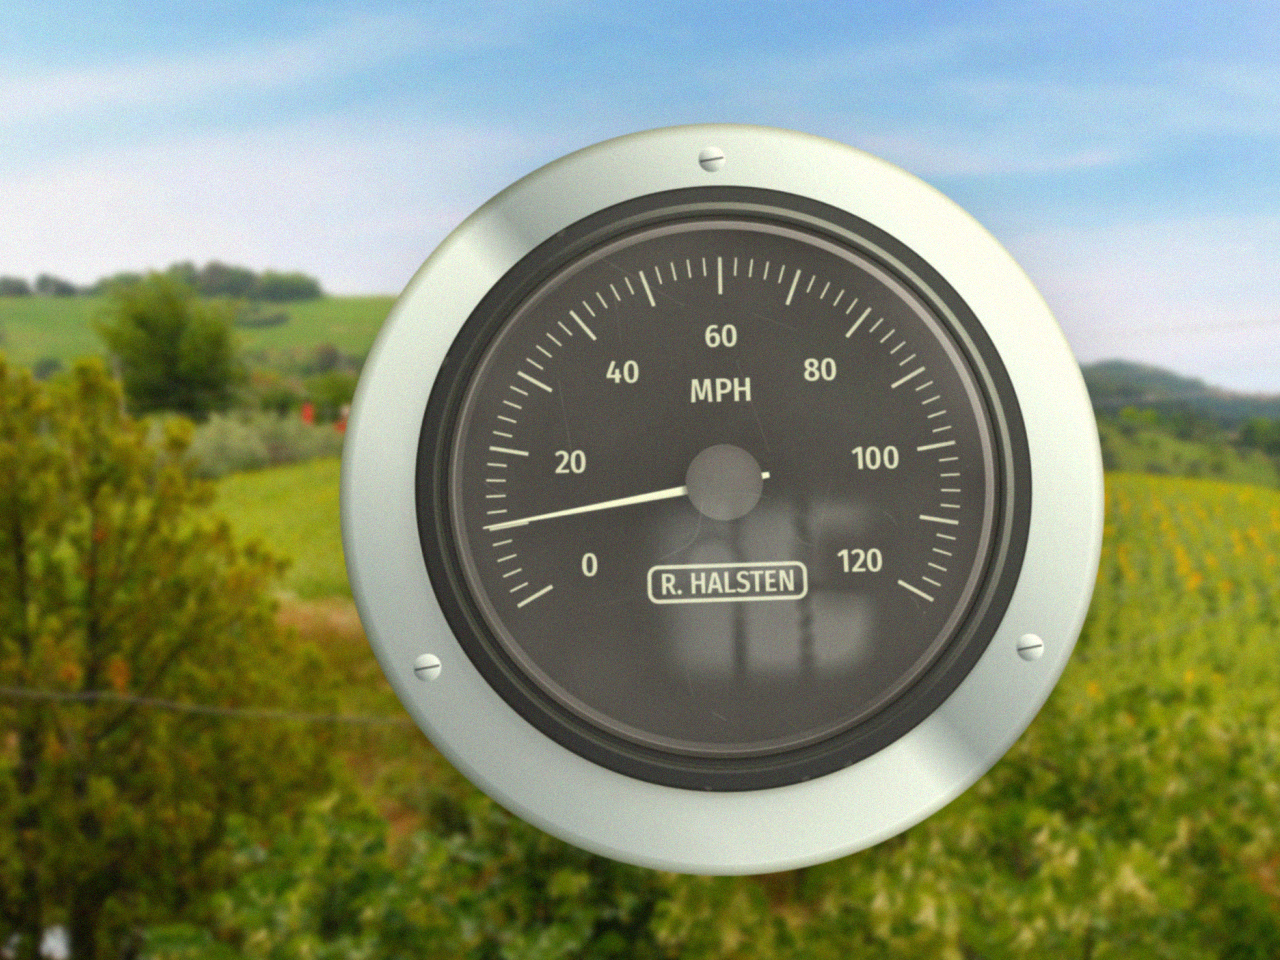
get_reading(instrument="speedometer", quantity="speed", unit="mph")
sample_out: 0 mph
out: 10 mph
